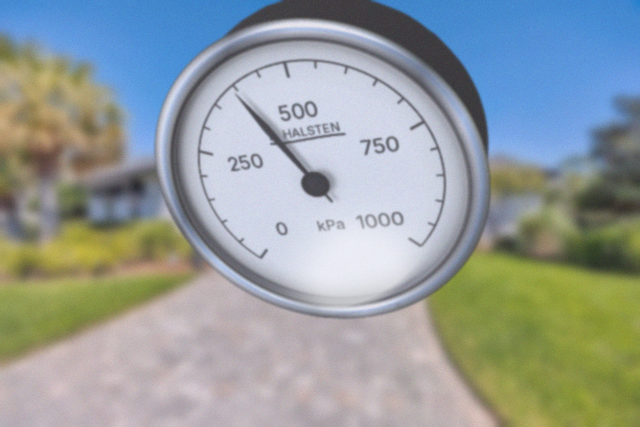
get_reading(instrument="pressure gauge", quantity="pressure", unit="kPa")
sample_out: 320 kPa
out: 400 kPa
